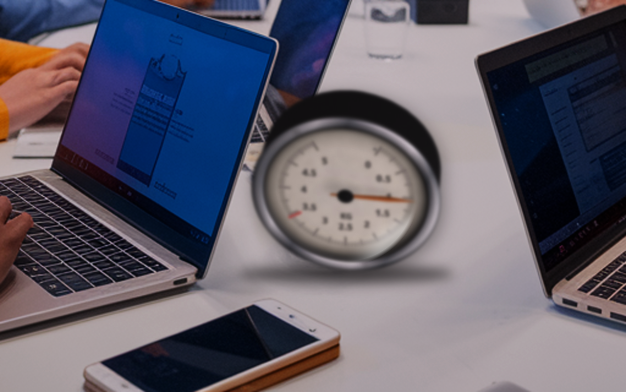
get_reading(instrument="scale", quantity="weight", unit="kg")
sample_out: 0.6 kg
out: 1 kg
